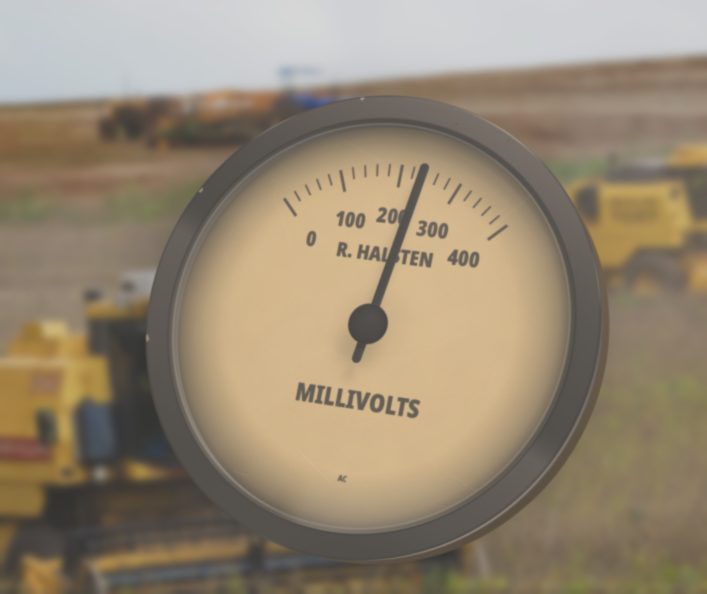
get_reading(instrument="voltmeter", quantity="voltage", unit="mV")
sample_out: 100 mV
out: 240 mV
